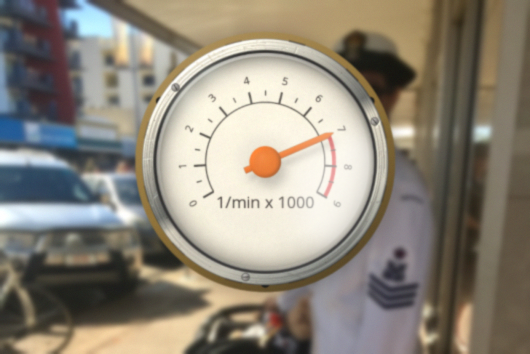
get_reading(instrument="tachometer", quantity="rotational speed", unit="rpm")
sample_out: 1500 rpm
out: 7000 rpm
